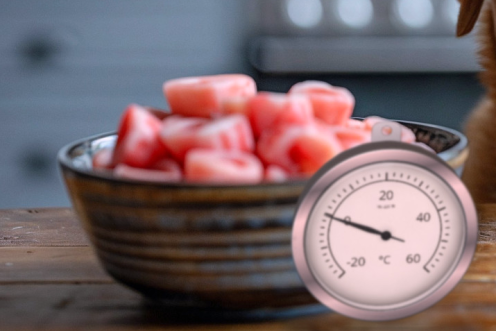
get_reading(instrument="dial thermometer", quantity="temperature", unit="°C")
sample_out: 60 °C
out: 0 °C
